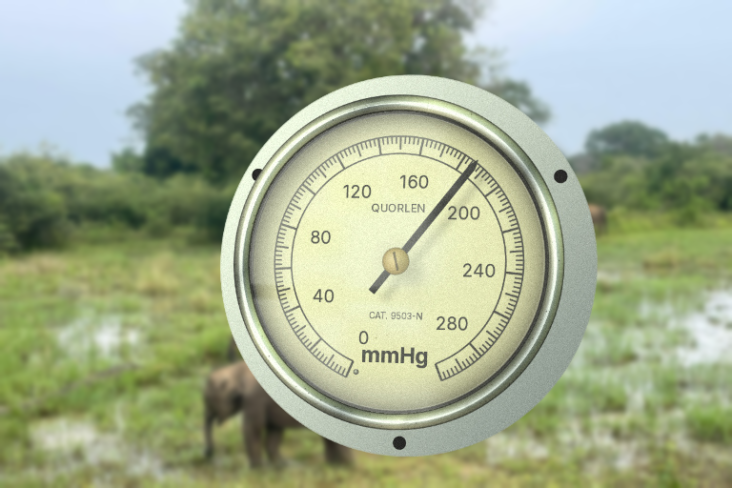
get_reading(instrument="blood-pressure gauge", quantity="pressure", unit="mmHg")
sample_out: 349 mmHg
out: 186 mmHg
